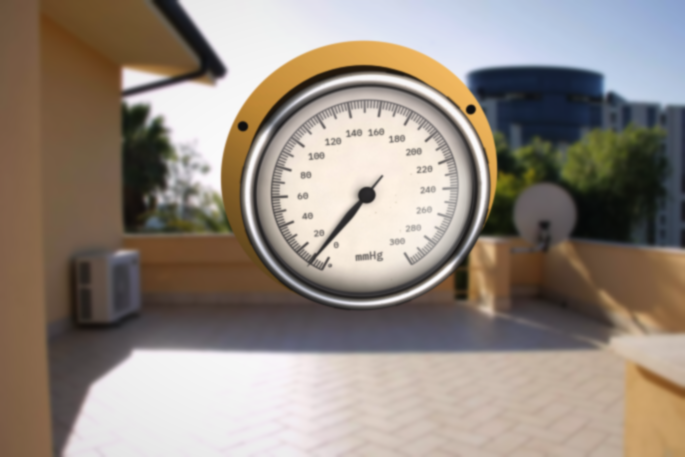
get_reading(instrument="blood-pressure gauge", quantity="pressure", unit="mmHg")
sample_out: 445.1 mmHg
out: 10 mmHg
